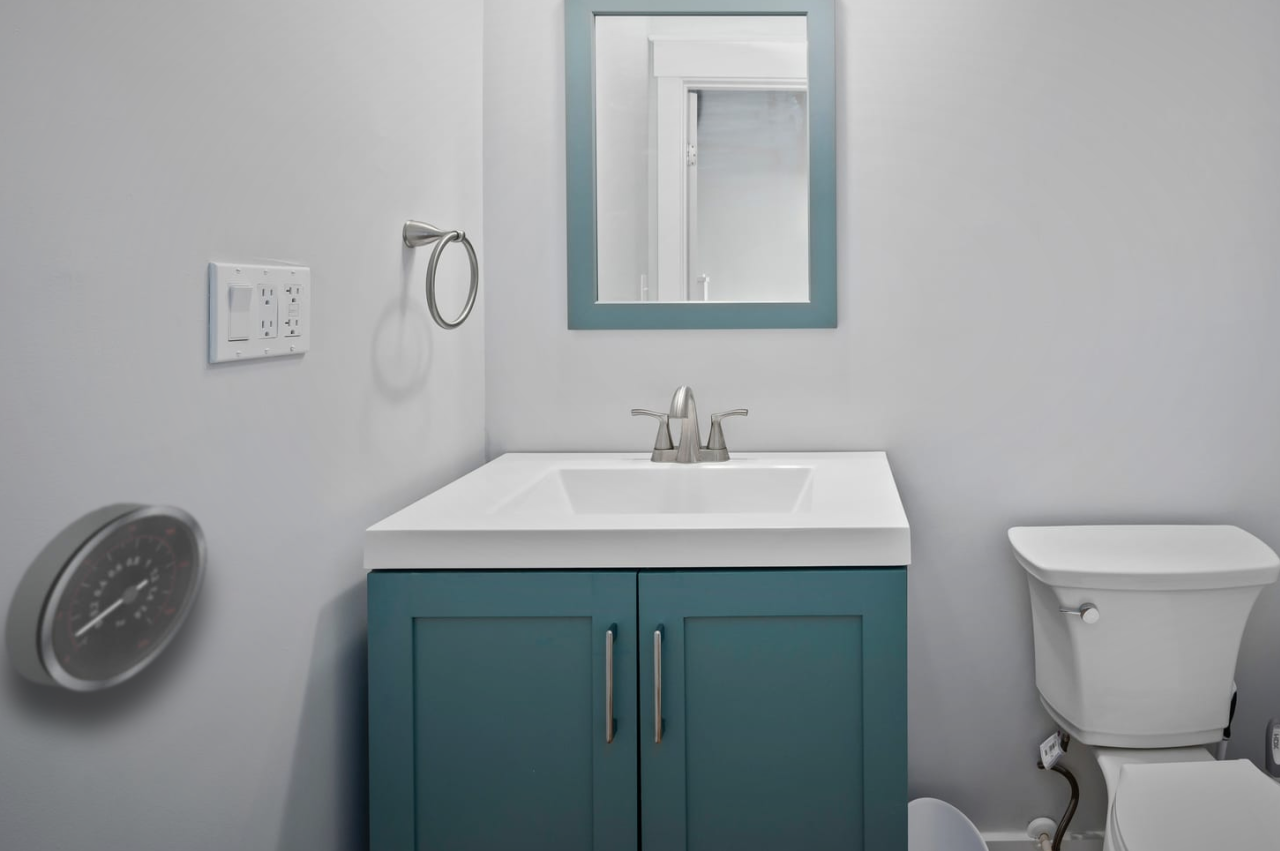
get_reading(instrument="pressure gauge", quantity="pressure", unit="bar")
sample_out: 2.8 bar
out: 0.1 bar
